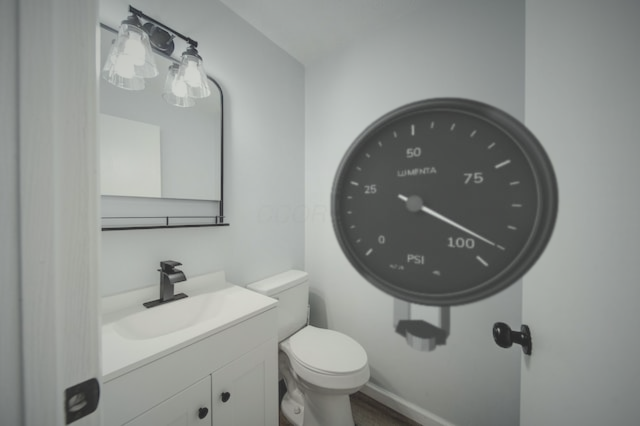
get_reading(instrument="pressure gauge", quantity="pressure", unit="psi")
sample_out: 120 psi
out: 95 psi
